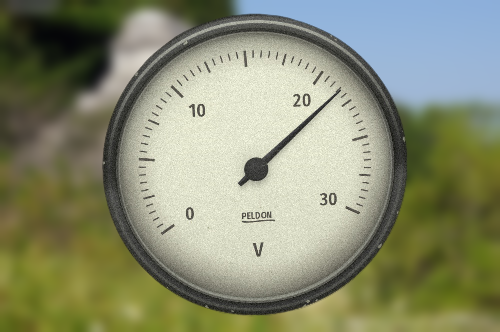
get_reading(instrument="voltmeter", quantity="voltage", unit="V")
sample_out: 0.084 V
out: 21.5 V
